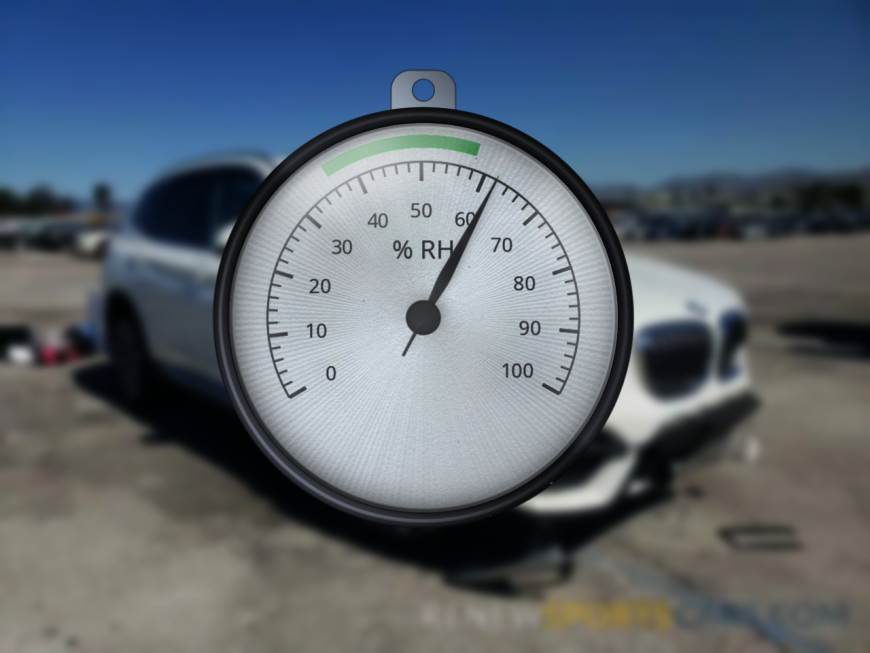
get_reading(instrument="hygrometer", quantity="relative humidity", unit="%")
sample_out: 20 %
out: 62 %
